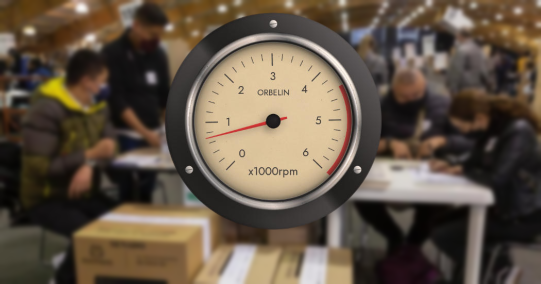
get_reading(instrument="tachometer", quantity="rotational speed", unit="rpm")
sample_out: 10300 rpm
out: 700 rpm
